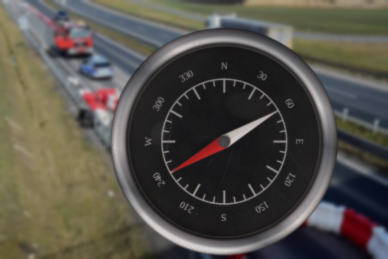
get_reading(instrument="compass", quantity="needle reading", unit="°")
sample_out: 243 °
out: 240 °
